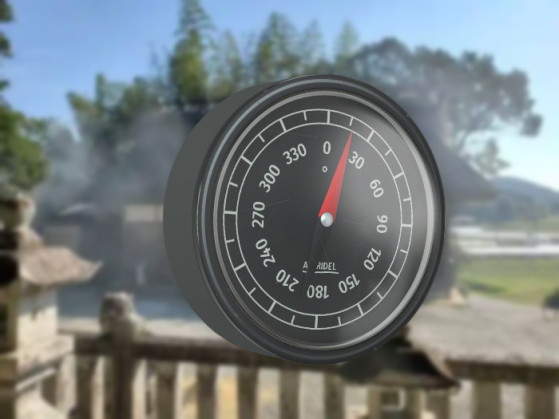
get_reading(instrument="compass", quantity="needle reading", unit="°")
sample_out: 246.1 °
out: 15 °
